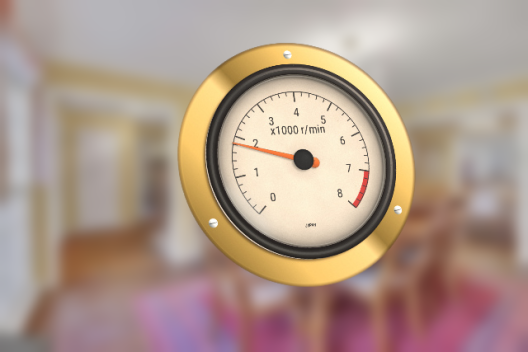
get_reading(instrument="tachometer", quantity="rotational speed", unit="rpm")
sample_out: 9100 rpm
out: 1800 rpm
